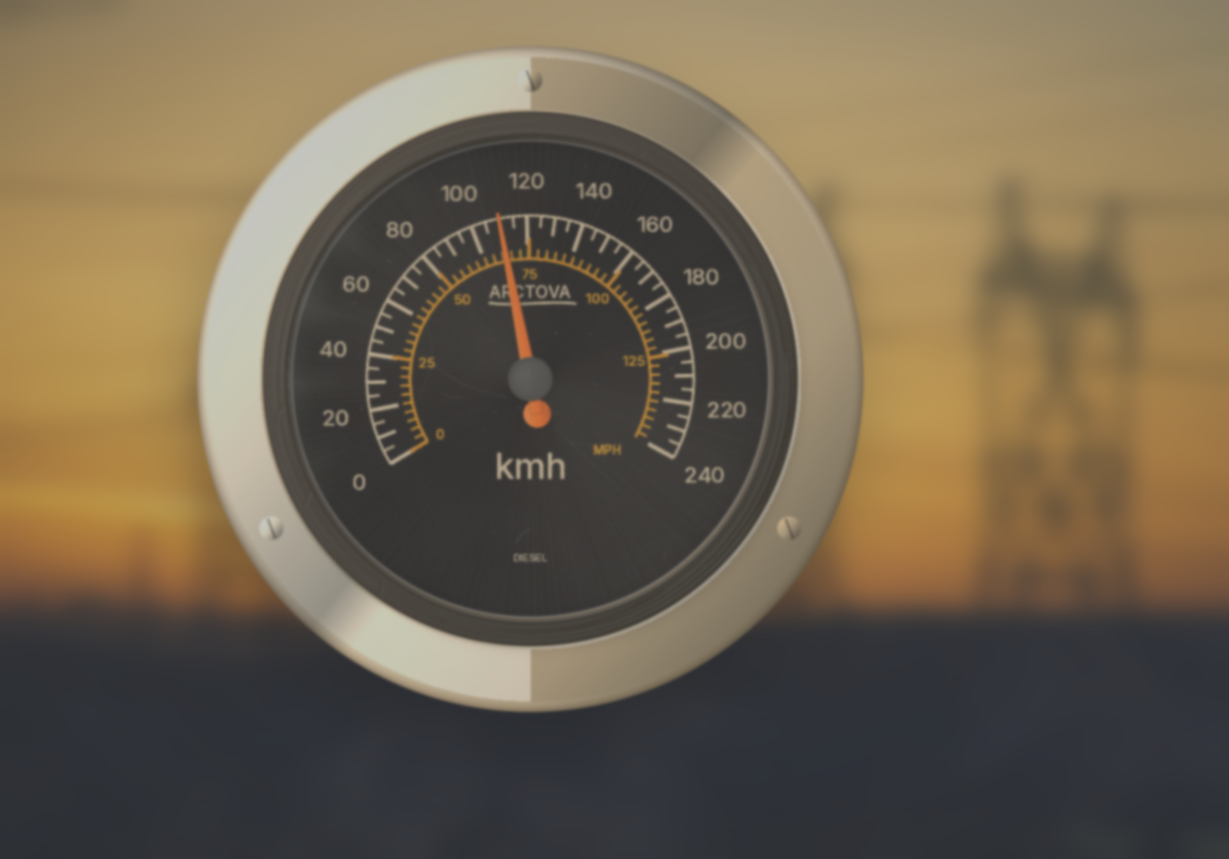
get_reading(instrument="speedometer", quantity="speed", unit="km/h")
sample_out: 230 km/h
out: 110 km/h
